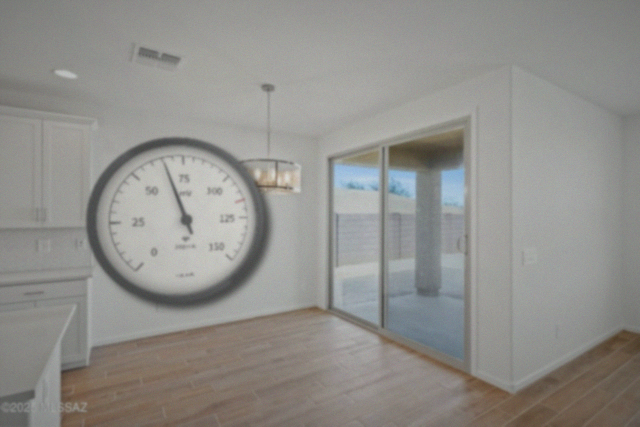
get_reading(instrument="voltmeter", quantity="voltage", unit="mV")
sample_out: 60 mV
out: 65 mV
